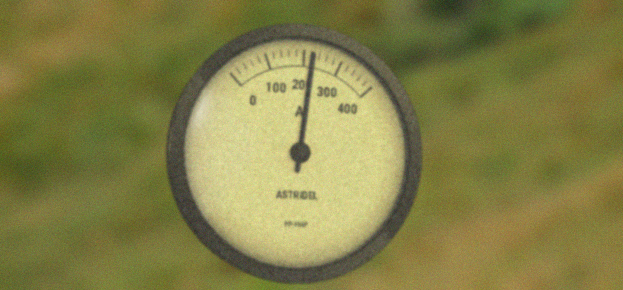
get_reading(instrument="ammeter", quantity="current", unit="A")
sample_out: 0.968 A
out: 220 A
